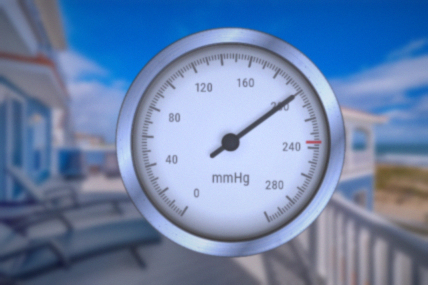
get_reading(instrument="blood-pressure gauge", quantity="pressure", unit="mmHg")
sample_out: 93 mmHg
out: 200 mmHg
